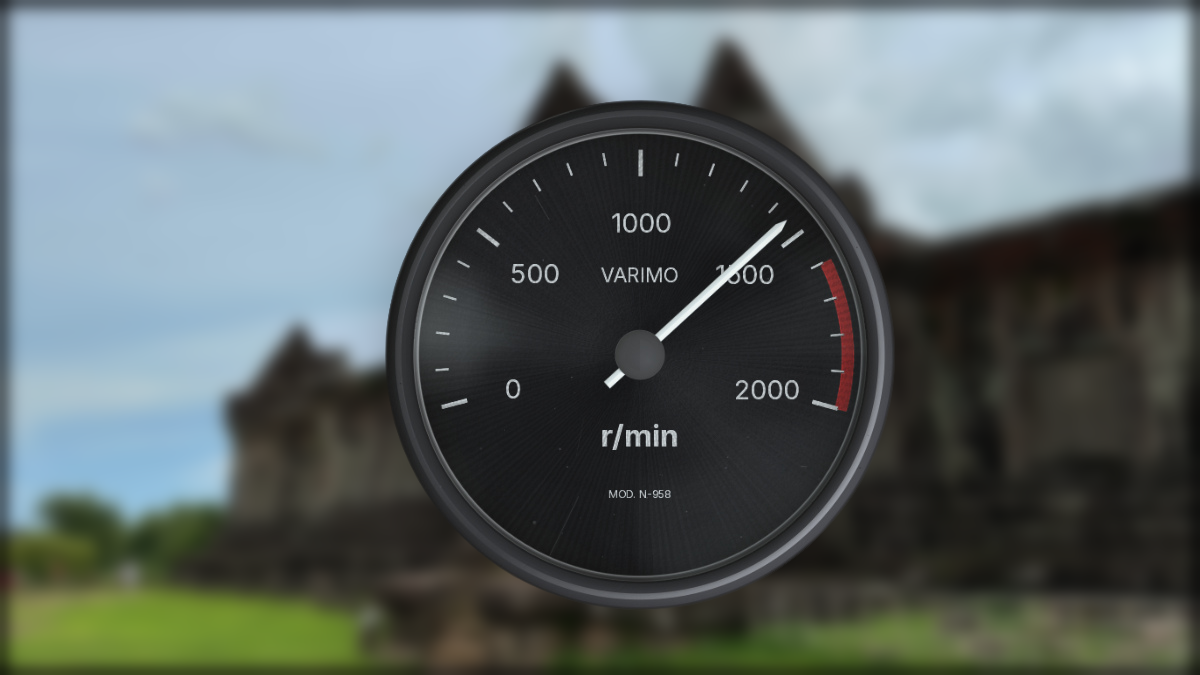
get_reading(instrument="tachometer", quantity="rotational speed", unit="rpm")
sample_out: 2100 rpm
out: 1450 rpm
